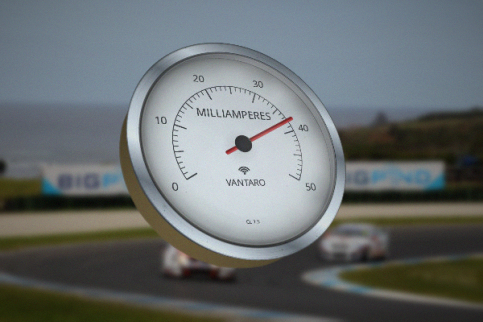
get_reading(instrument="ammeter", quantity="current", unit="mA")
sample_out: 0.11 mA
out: 38 mA
